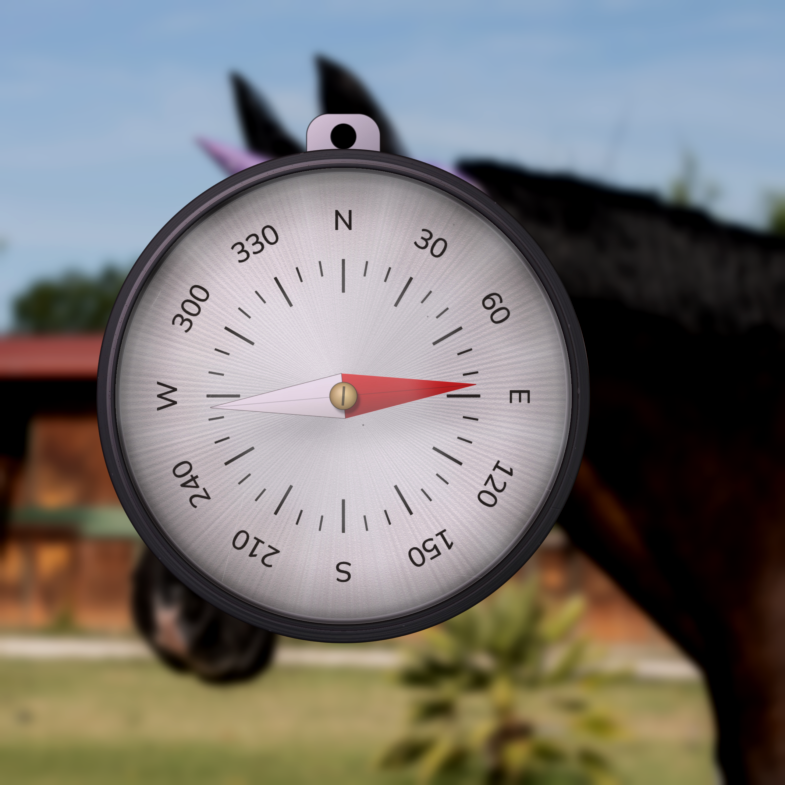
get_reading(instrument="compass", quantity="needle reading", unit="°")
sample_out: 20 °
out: 85 °
